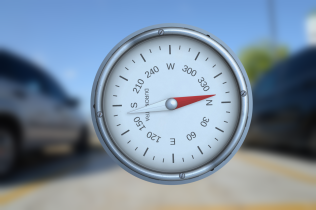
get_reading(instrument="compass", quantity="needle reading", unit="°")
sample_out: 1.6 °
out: 350 °
